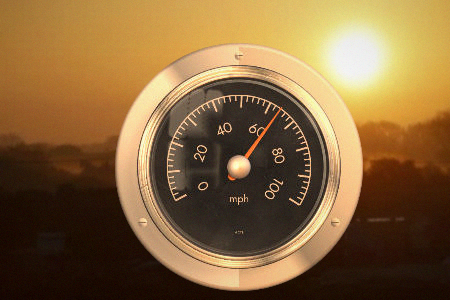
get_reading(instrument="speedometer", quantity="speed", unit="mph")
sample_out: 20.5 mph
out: 64 mph
